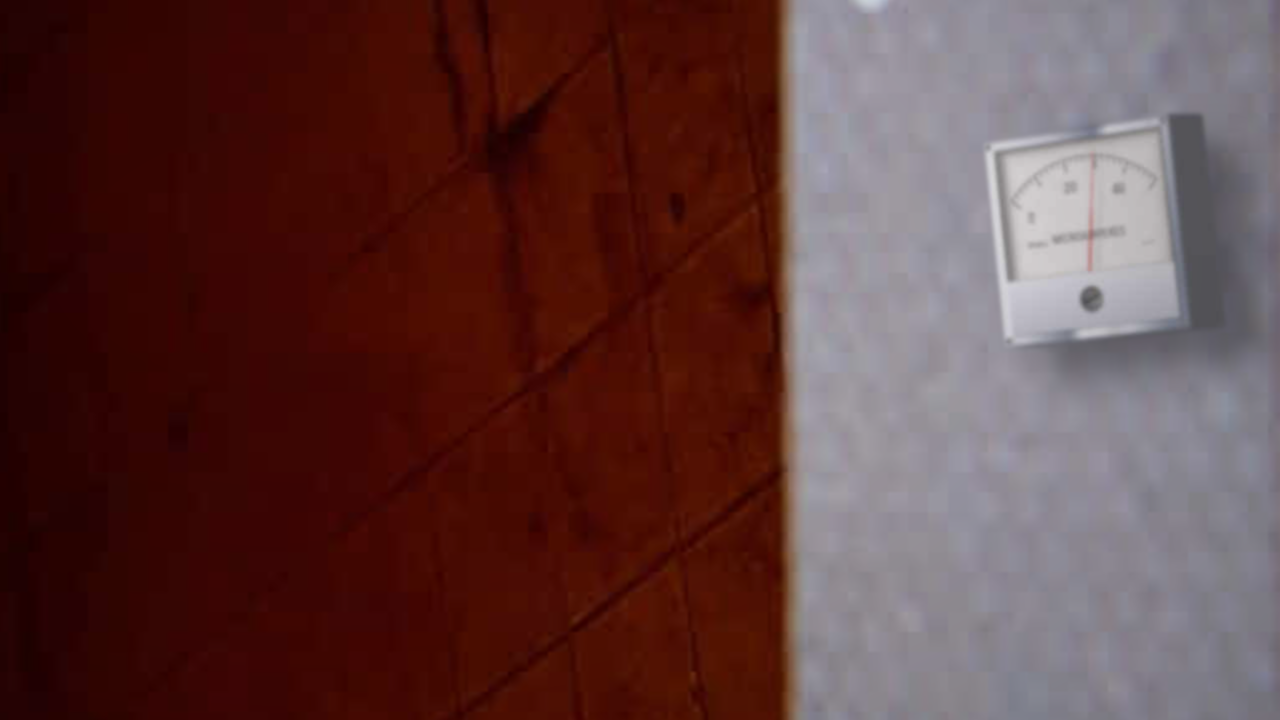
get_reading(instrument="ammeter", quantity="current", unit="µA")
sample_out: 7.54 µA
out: 30 µA
